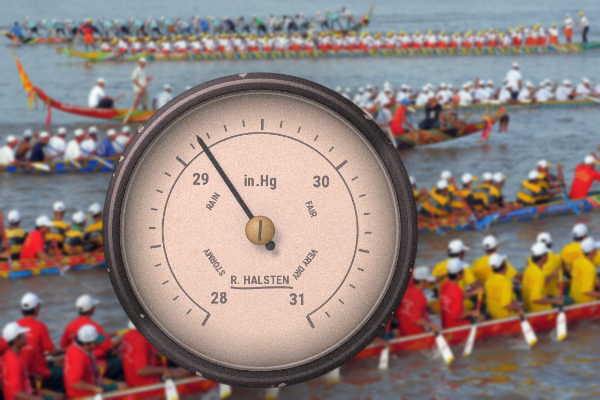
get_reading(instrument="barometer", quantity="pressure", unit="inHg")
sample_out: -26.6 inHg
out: 29.15 inHg
